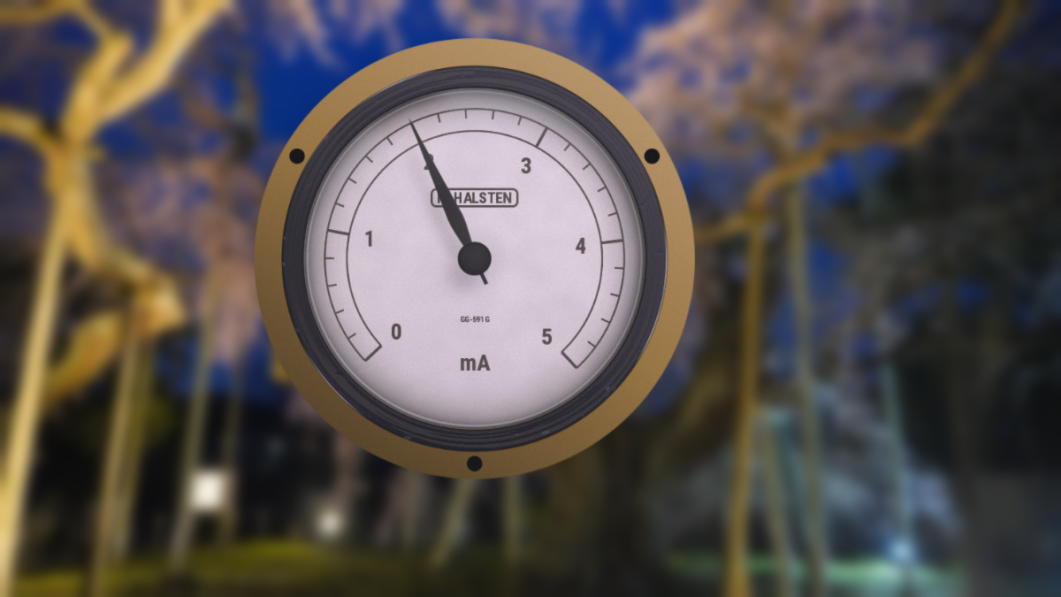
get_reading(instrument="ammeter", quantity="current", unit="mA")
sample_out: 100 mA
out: 2 mA
